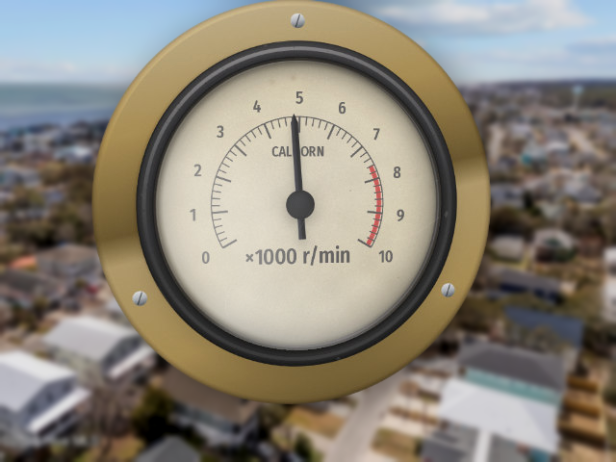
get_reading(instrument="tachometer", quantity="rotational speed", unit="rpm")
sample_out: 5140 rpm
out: 4800 rpm
